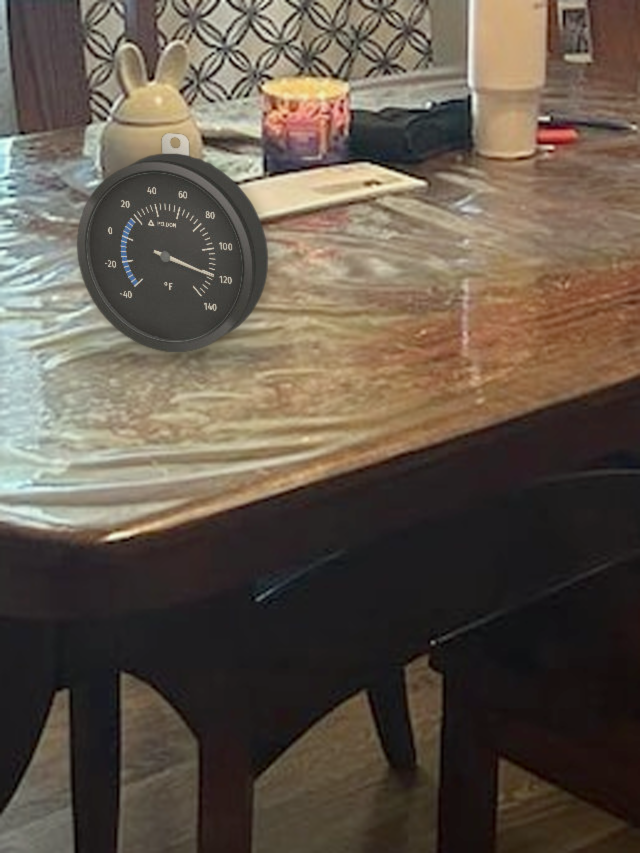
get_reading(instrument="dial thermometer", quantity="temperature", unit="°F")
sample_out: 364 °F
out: 120 °F
